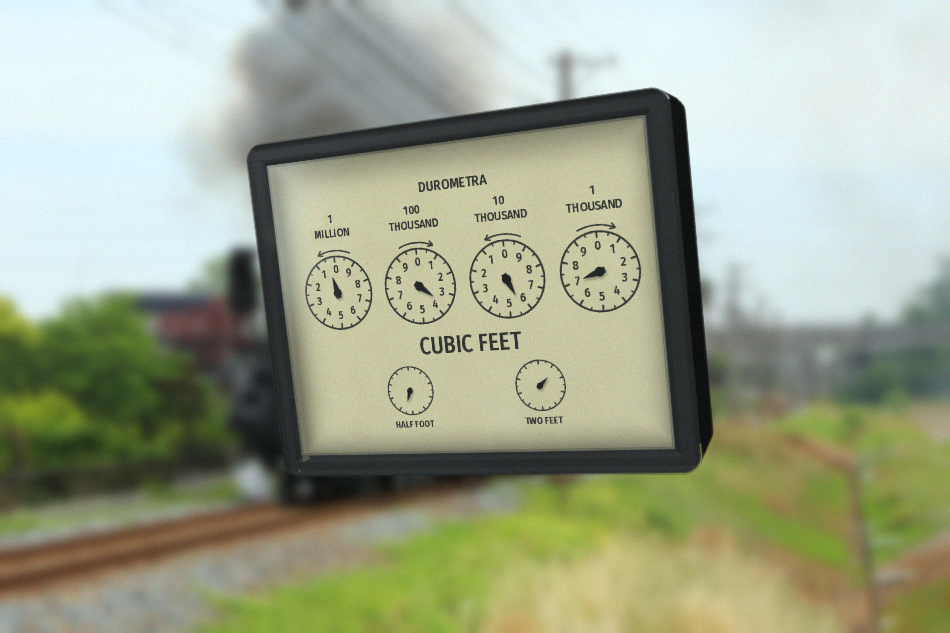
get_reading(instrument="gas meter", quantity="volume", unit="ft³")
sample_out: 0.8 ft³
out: 35700 ft³
